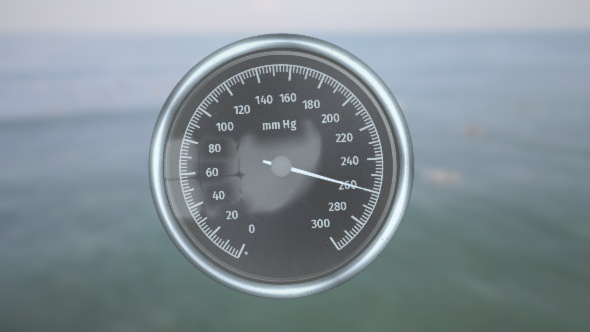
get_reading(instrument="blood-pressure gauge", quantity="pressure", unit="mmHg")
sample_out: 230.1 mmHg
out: 260 mmHg
